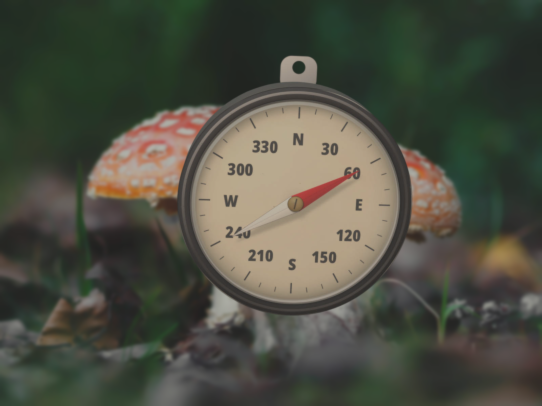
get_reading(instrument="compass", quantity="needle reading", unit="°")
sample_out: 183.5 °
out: 60 °
